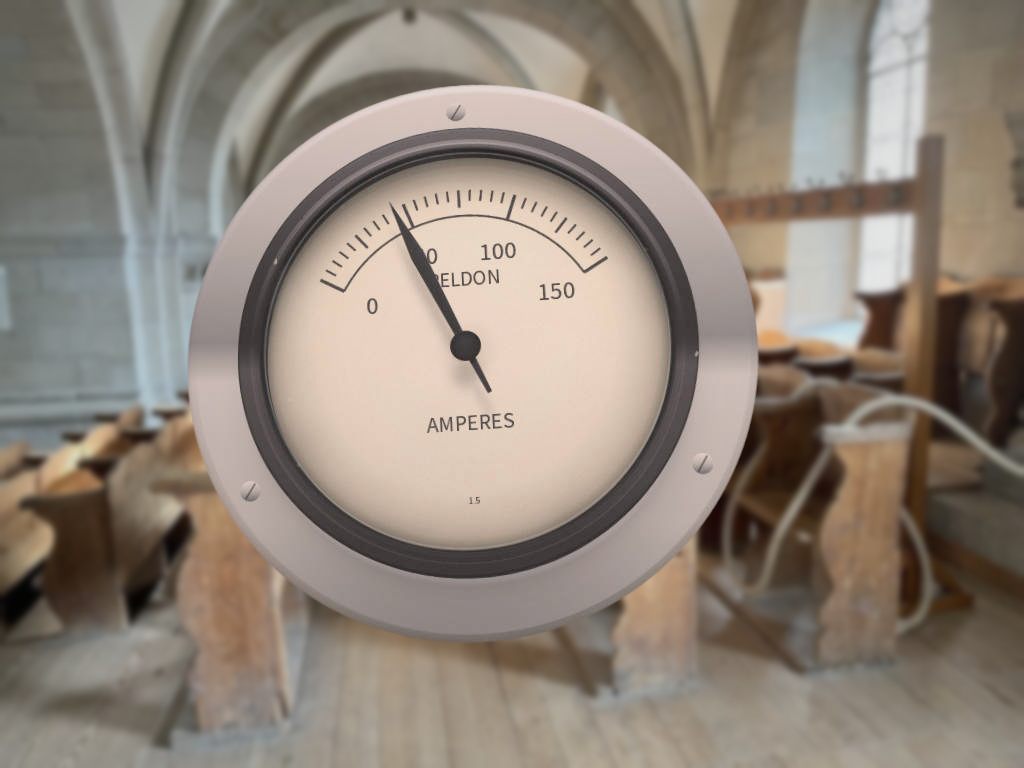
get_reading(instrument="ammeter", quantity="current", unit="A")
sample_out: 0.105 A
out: 45 A
